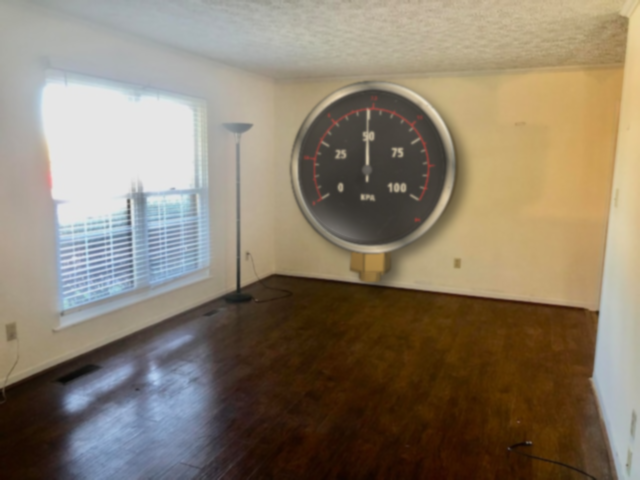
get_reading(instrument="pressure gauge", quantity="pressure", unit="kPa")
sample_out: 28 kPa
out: 50 kPa
